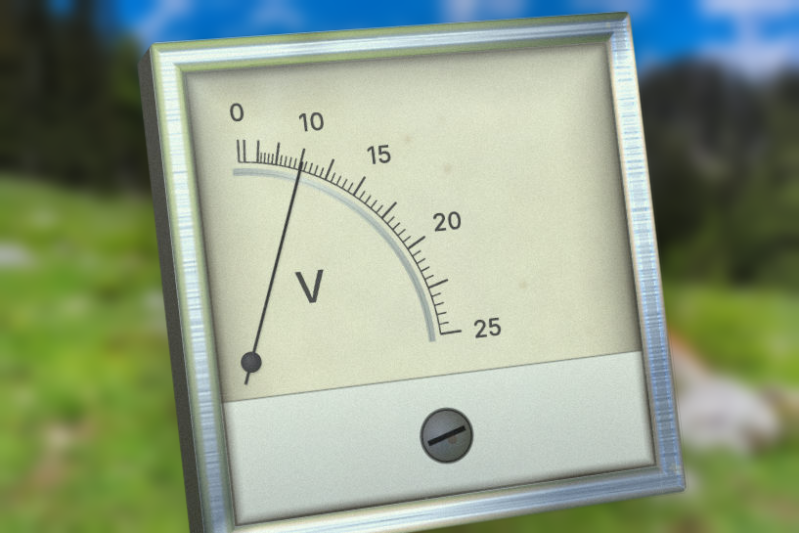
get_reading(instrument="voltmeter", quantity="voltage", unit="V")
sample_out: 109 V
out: 10 V
